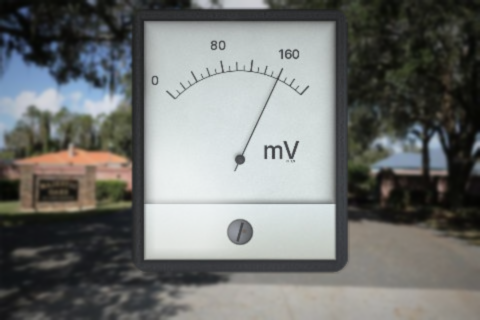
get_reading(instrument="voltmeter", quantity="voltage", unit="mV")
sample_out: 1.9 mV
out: 160 mV
